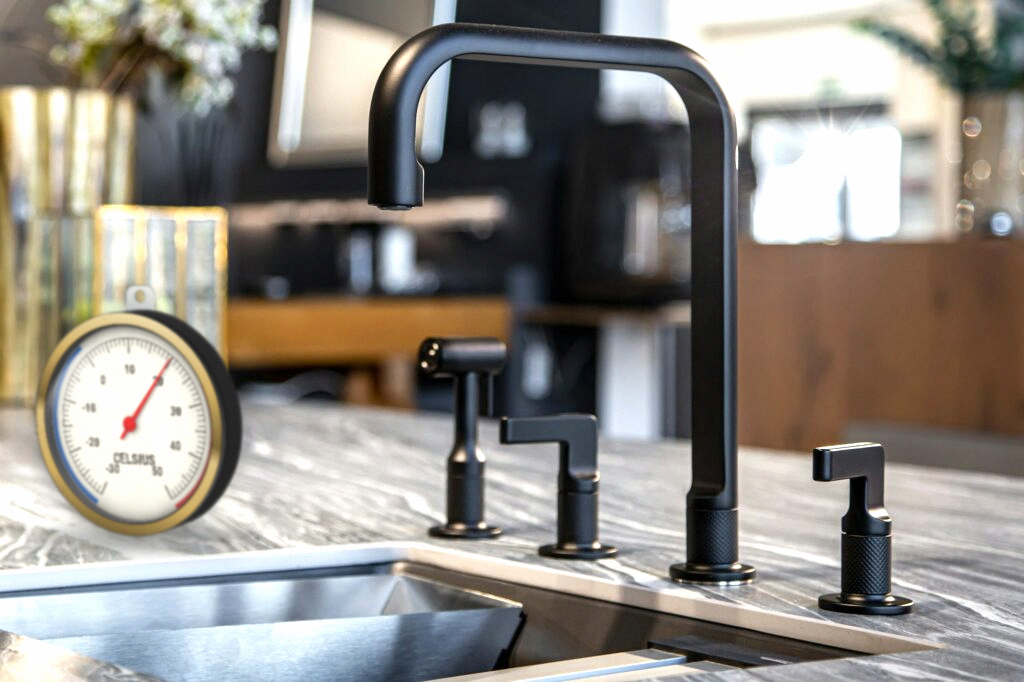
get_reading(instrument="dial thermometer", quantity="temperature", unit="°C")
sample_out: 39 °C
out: 20 °C
